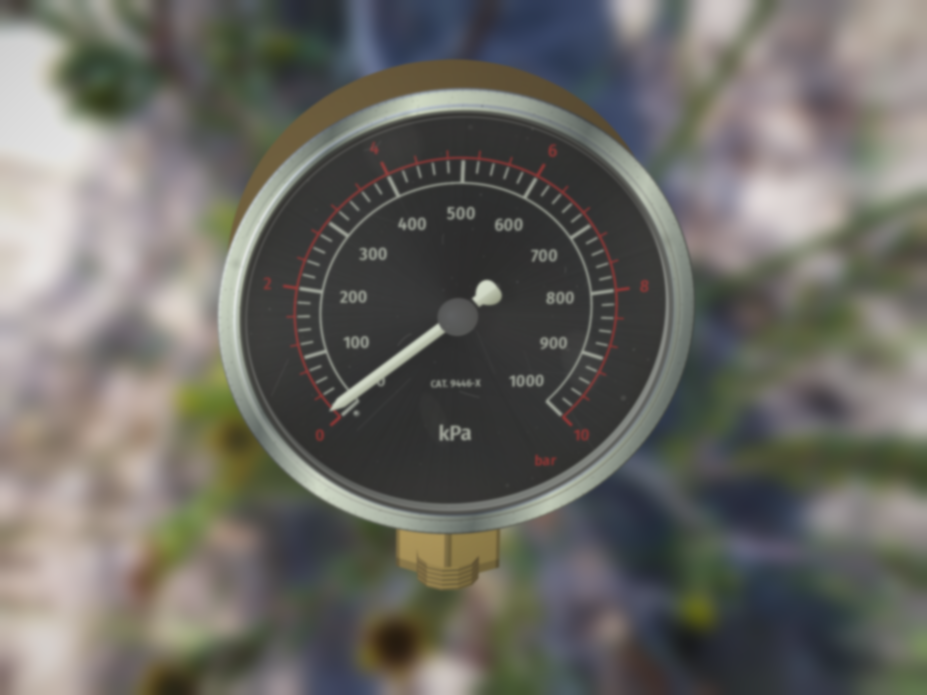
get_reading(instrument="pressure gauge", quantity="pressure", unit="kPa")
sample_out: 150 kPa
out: 20 kPa
